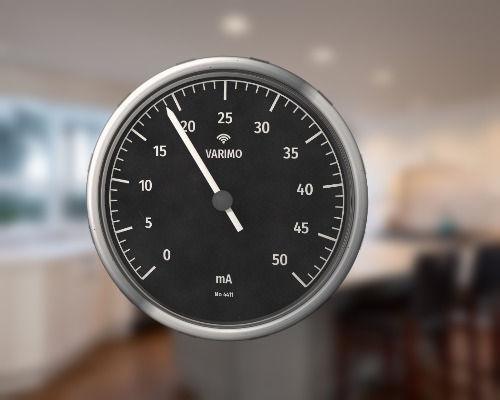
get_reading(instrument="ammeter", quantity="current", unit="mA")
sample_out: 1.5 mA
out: 19 mA
